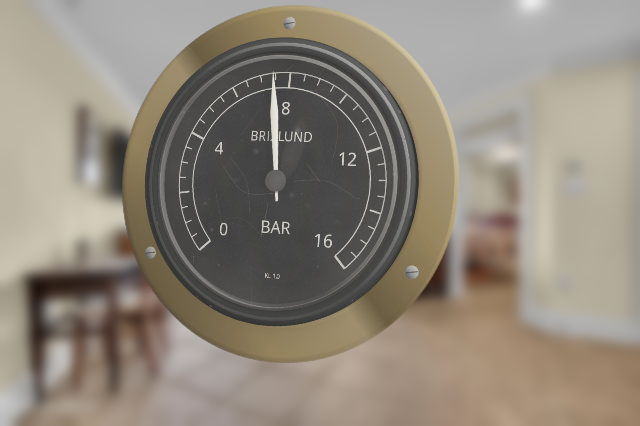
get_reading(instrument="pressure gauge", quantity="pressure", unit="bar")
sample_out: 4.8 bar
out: 7.5 bar
